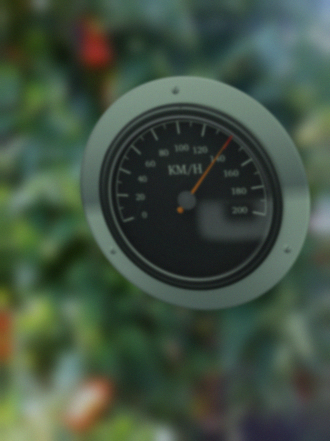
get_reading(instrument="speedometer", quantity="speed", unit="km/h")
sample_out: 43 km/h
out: 140 km/h
